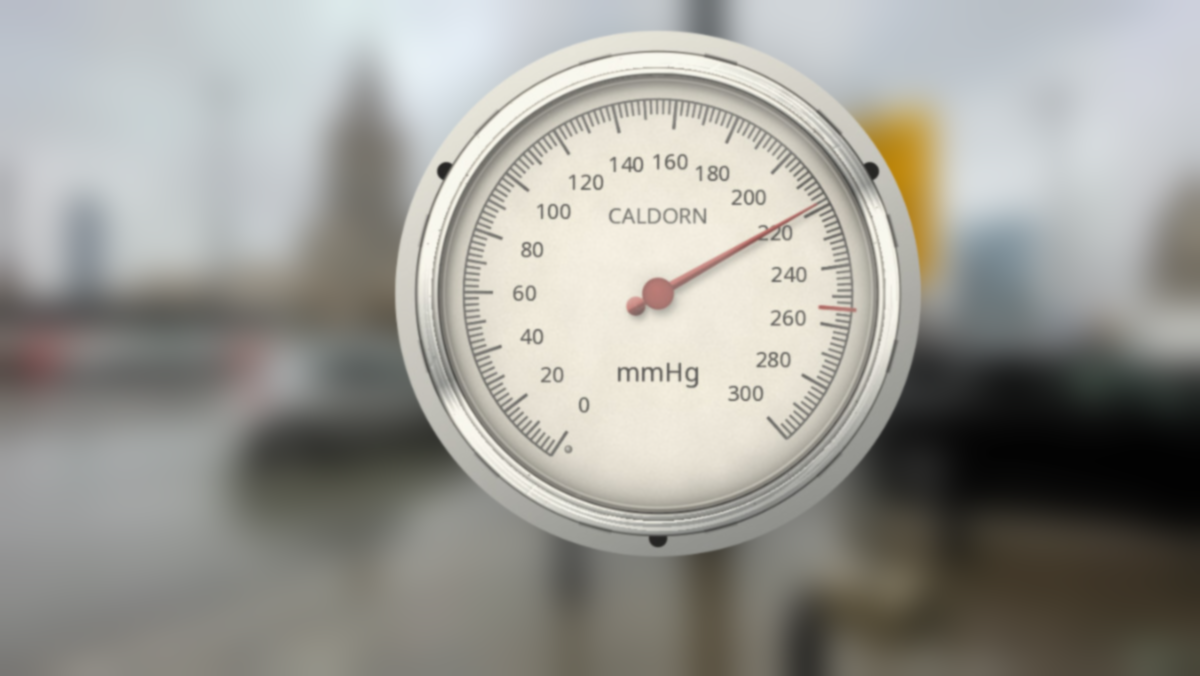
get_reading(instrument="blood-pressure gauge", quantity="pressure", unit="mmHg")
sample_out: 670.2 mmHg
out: 218 mmHg
